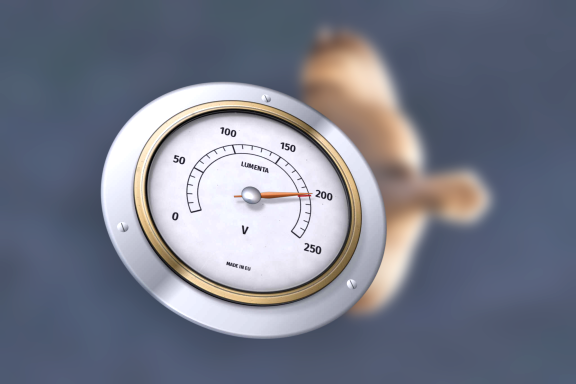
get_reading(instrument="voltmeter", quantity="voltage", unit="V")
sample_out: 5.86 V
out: 200 V
